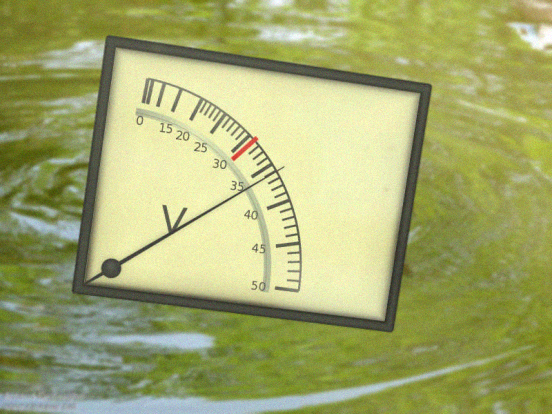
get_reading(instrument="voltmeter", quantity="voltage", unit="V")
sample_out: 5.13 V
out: 36 V
